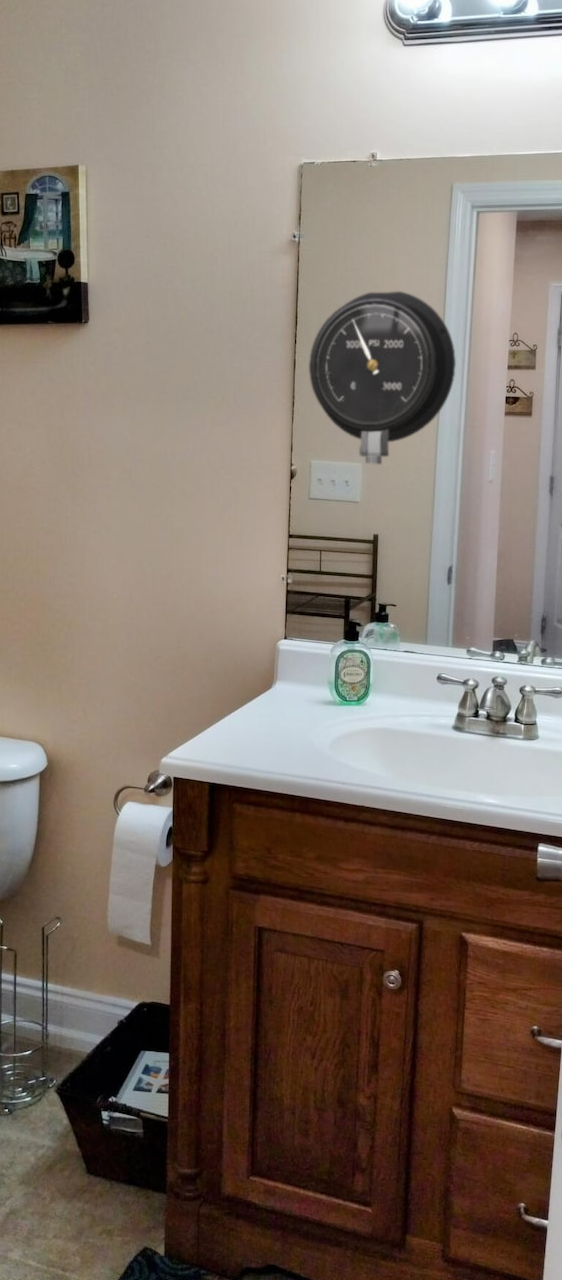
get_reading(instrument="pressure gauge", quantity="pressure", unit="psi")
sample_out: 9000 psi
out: 1200 psi
